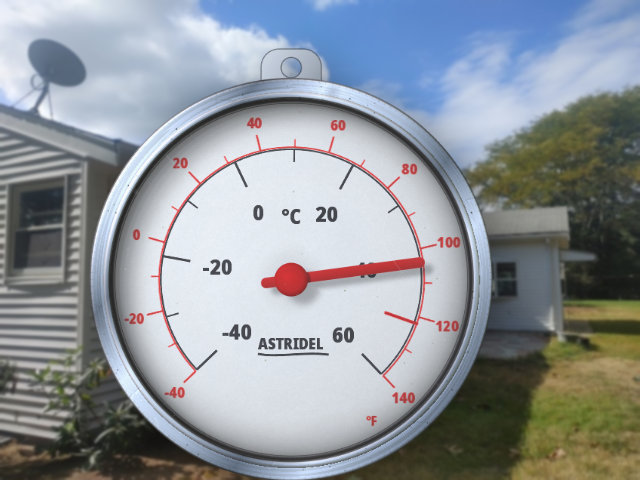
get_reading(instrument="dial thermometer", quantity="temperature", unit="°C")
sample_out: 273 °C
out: 40 °C
